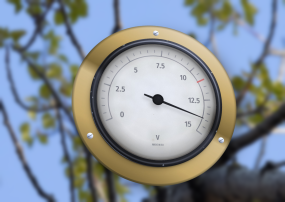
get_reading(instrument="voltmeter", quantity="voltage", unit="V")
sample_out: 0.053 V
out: 14 V
